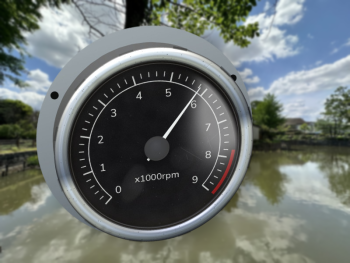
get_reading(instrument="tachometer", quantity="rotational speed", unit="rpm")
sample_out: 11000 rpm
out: 5800 rpm
